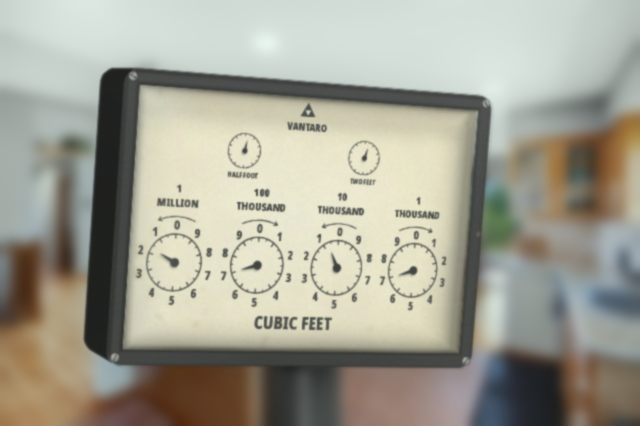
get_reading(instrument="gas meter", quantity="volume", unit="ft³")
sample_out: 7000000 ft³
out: 170700 ft³
